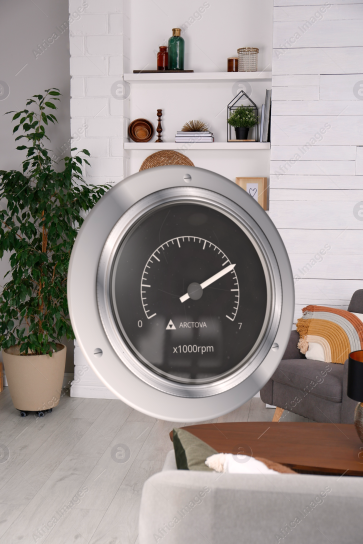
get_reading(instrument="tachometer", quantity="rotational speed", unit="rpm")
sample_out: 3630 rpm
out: 5200 rpm
